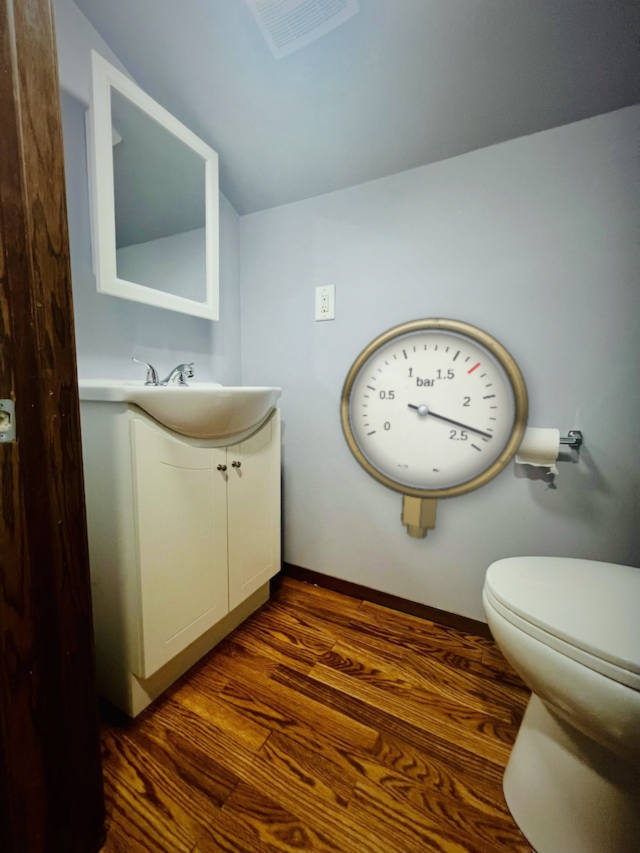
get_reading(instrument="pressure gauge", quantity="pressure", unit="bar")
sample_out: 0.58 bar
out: 2.35 bar
